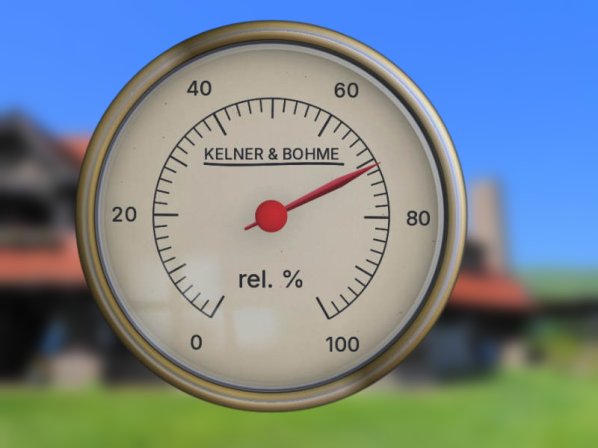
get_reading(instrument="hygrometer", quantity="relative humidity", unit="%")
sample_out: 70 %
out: 71 %
